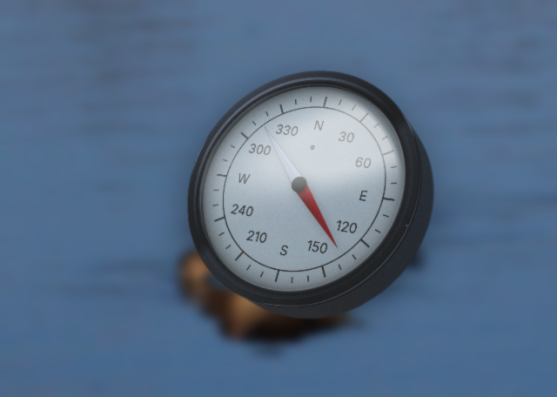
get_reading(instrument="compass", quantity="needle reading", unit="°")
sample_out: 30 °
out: 135 °
